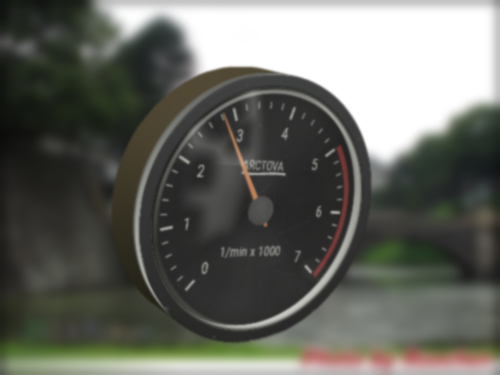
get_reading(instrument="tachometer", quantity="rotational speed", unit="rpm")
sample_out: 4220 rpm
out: 2800 rpm
